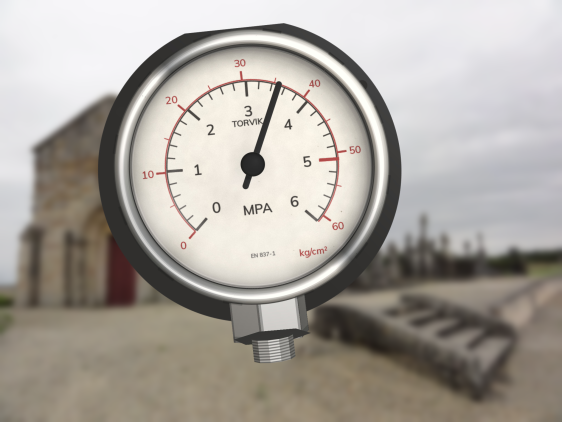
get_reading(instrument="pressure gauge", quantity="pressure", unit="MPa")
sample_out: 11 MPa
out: 3.5 MPa
